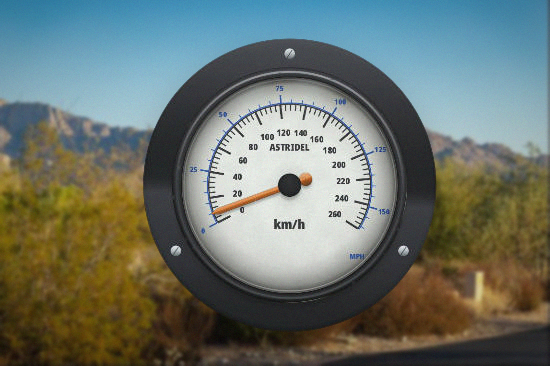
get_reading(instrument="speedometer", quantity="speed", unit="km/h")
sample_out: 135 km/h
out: 8 km/h
